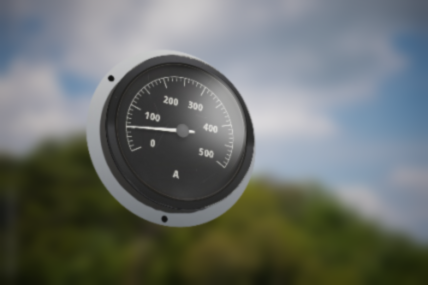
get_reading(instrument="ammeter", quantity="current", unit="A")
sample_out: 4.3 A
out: 50 A
